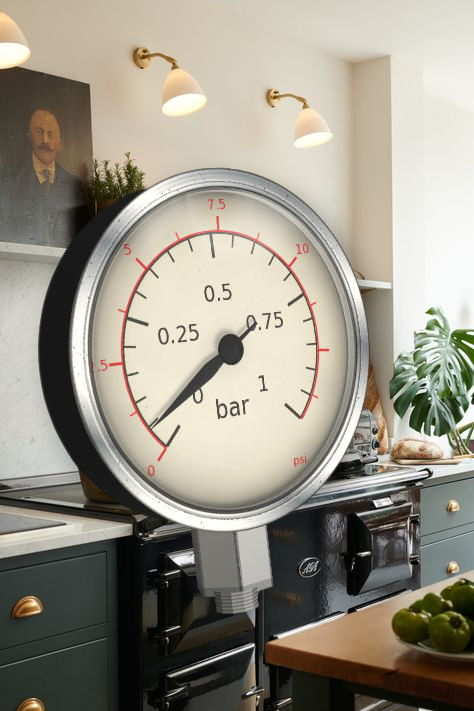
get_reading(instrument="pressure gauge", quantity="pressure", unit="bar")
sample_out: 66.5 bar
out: 0.05 bar
